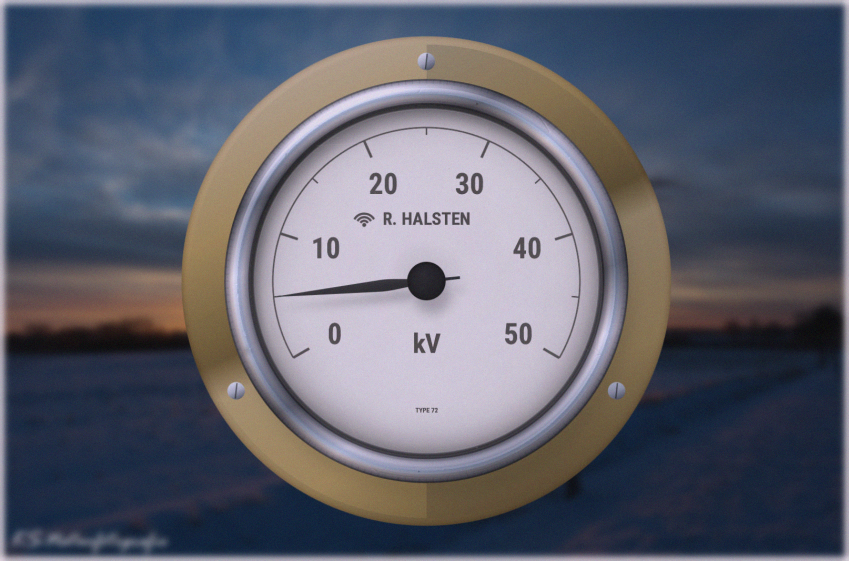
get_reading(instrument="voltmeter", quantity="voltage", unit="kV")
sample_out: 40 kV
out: 5 kV
